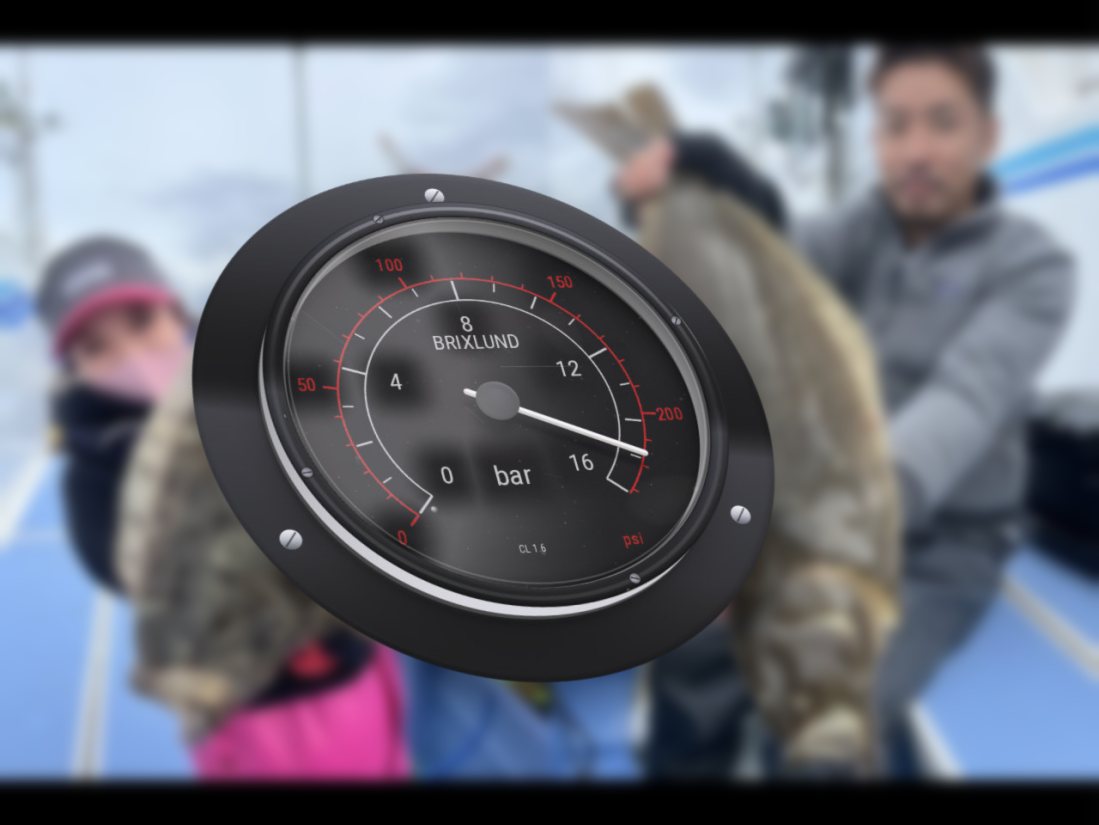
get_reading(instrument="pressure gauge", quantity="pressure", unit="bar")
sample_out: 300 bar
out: 15 bar
